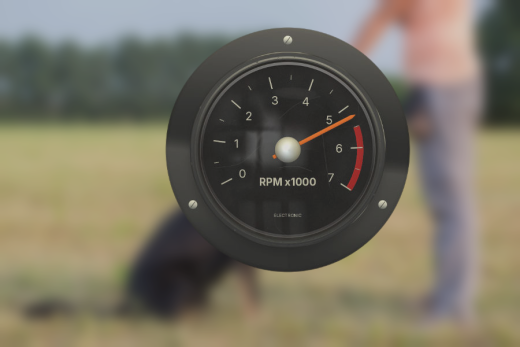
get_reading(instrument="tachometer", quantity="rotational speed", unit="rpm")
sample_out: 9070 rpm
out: 5250 rpm
